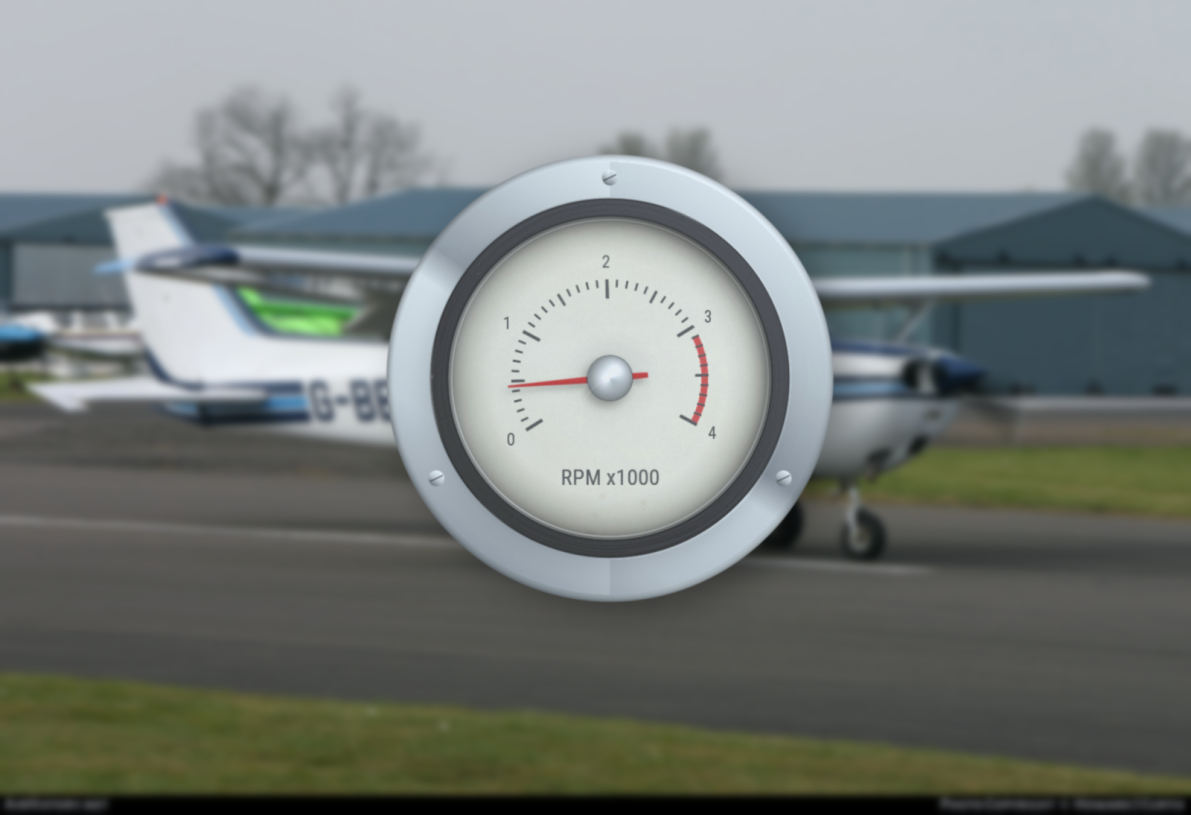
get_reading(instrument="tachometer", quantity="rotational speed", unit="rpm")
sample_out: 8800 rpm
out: 450 rpm
